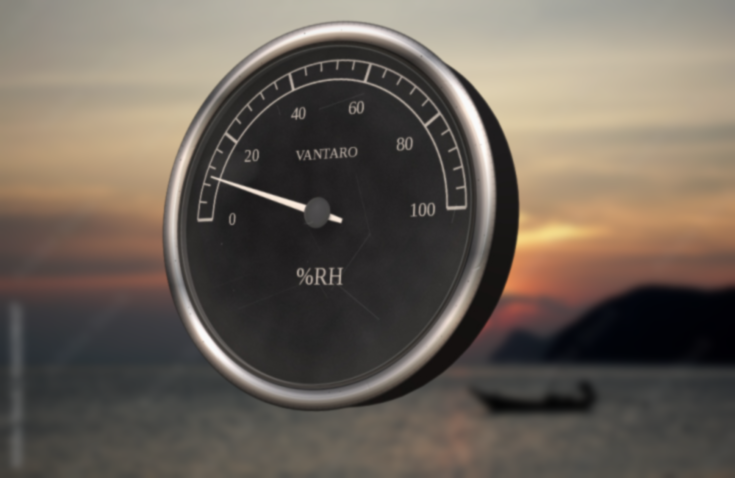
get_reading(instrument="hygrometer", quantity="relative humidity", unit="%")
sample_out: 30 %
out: 10 %
